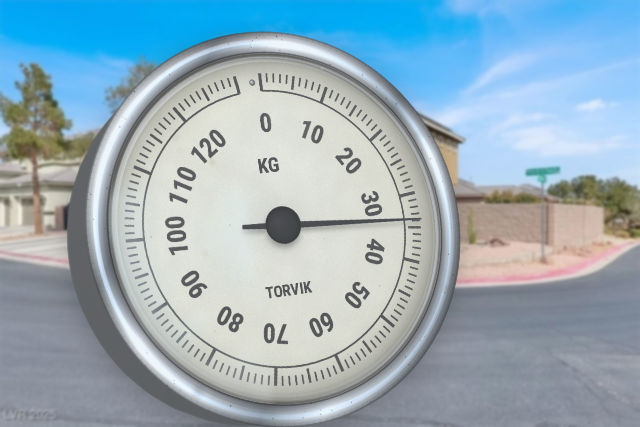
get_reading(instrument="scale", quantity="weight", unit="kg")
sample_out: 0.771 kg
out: 34 kg
